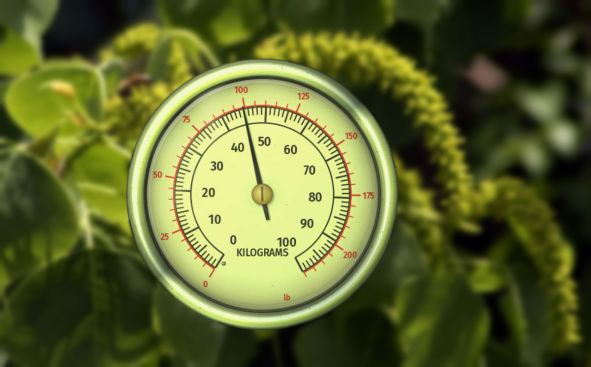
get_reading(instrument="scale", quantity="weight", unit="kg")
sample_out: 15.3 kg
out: 45 kg
